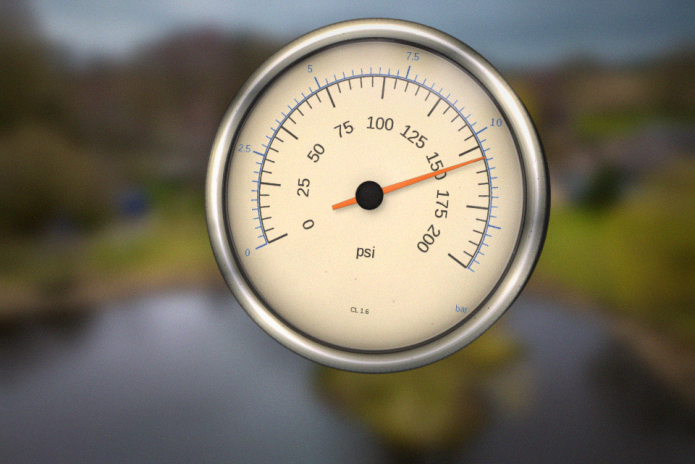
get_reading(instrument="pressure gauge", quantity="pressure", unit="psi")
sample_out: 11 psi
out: 155 psi
